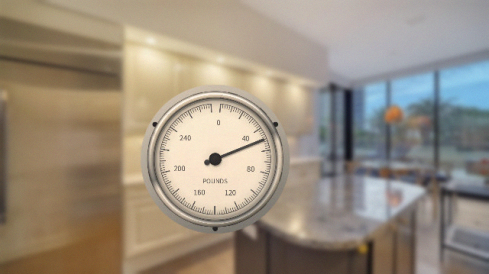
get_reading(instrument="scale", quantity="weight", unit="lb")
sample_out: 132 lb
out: 50 lb
